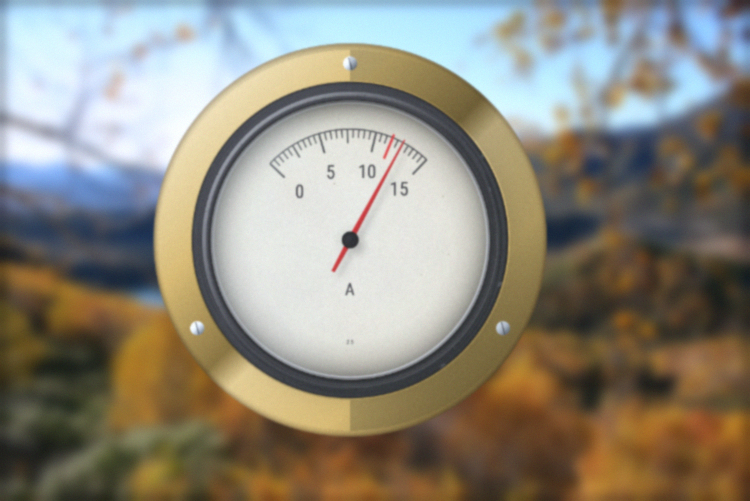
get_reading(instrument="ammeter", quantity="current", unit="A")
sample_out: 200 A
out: 12.5 A
